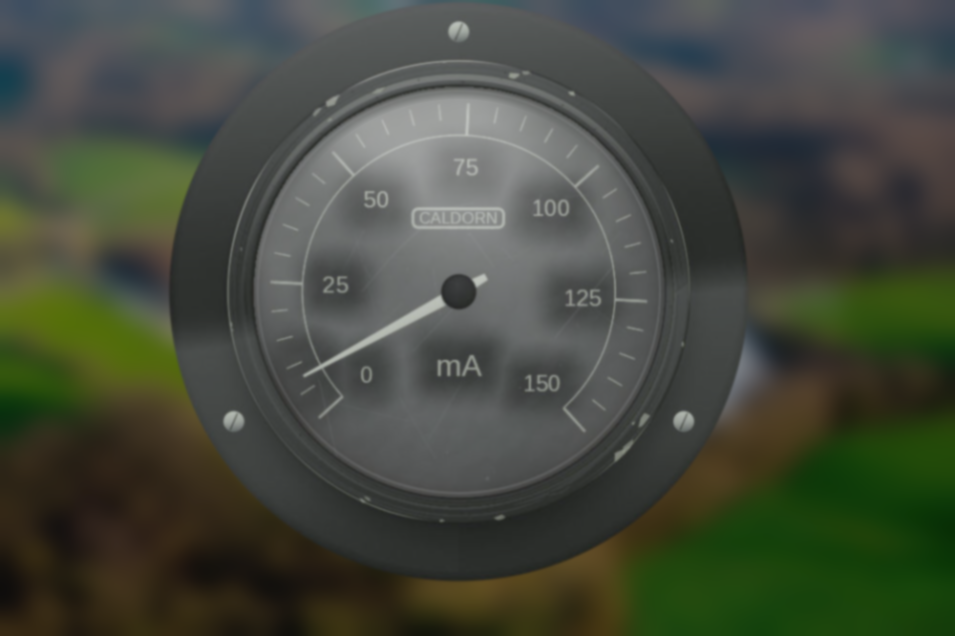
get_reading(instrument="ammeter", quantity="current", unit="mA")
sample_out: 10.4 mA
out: 7.5 mA
